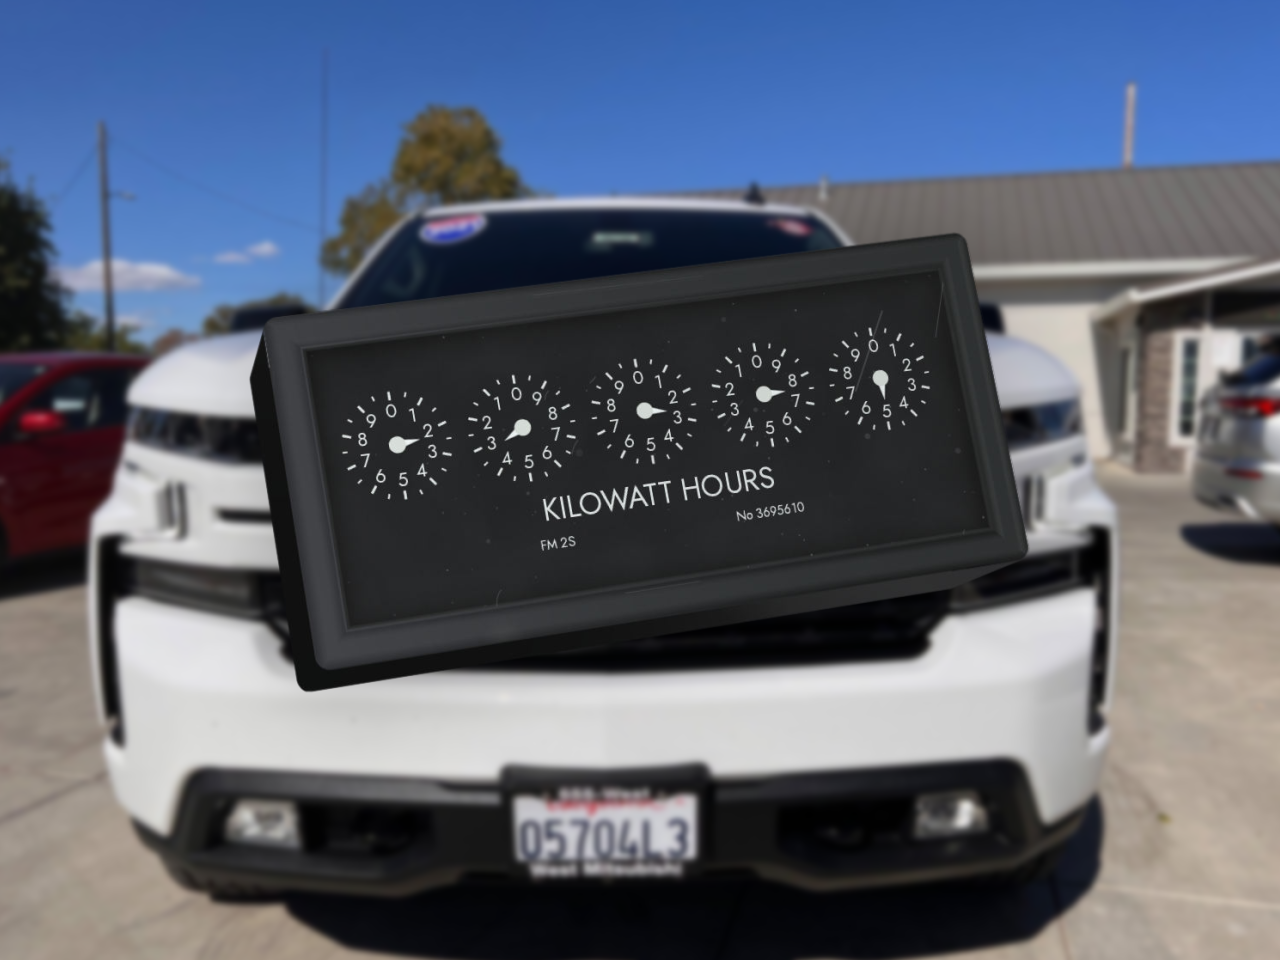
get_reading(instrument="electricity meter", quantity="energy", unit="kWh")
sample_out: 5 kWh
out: 23275 kWh
